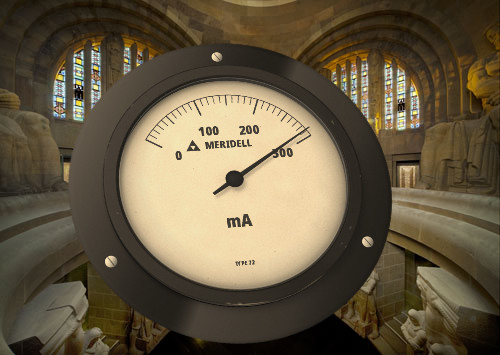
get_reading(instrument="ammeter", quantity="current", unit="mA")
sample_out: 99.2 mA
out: 290 mA
